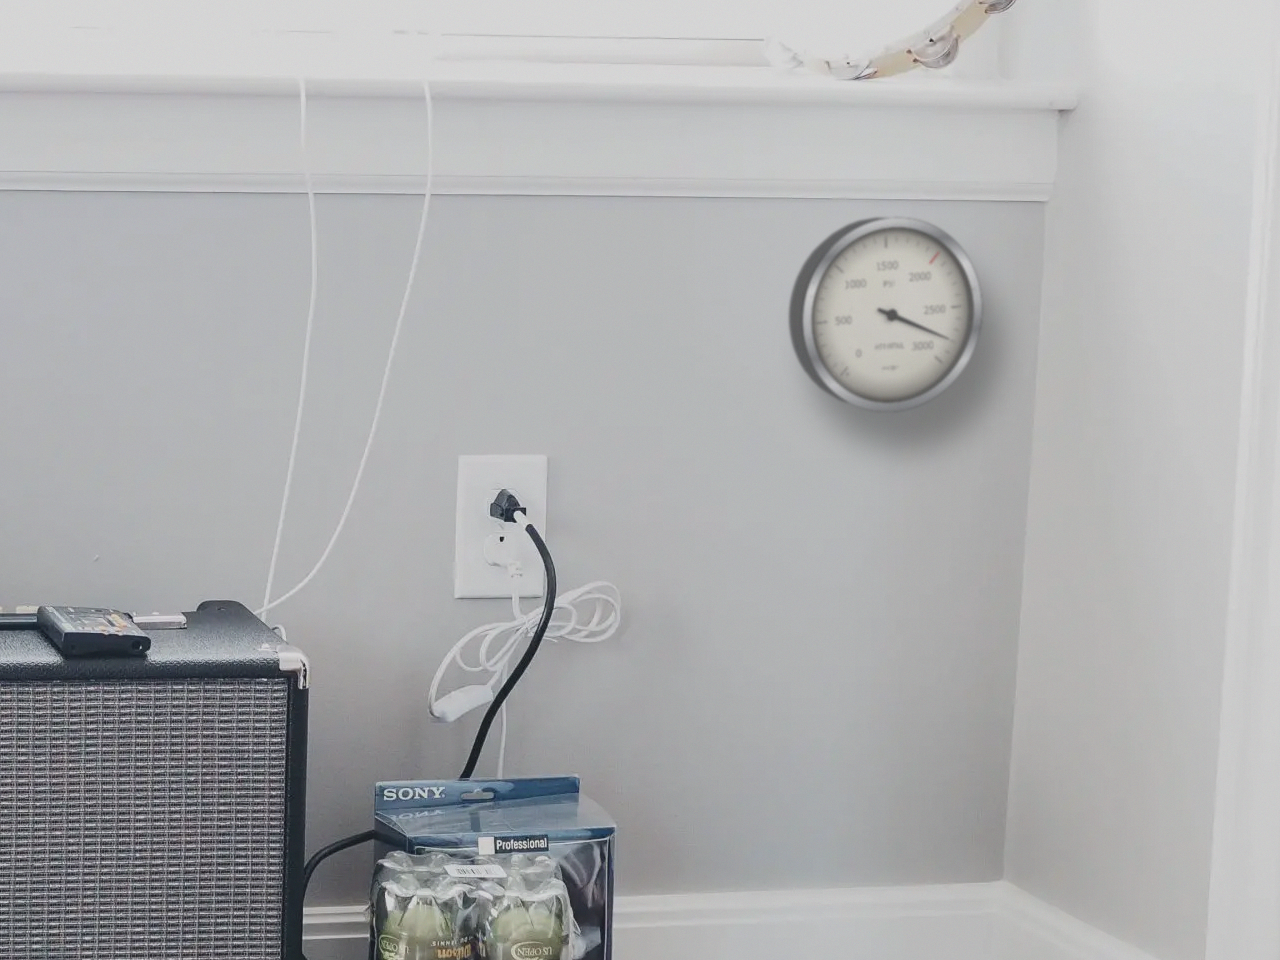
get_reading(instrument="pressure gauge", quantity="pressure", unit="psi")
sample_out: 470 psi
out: 2800 psi
